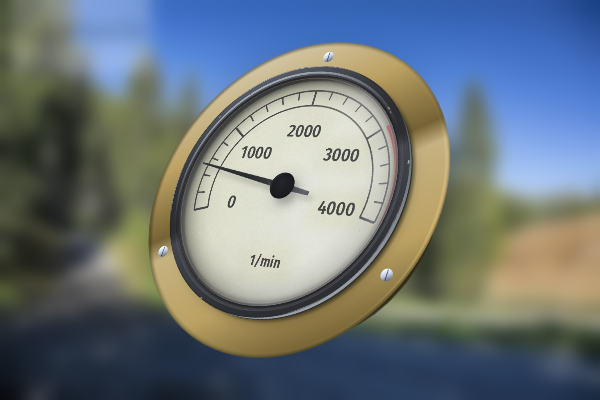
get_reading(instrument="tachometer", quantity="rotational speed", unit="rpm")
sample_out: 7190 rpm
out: 500 rpm
